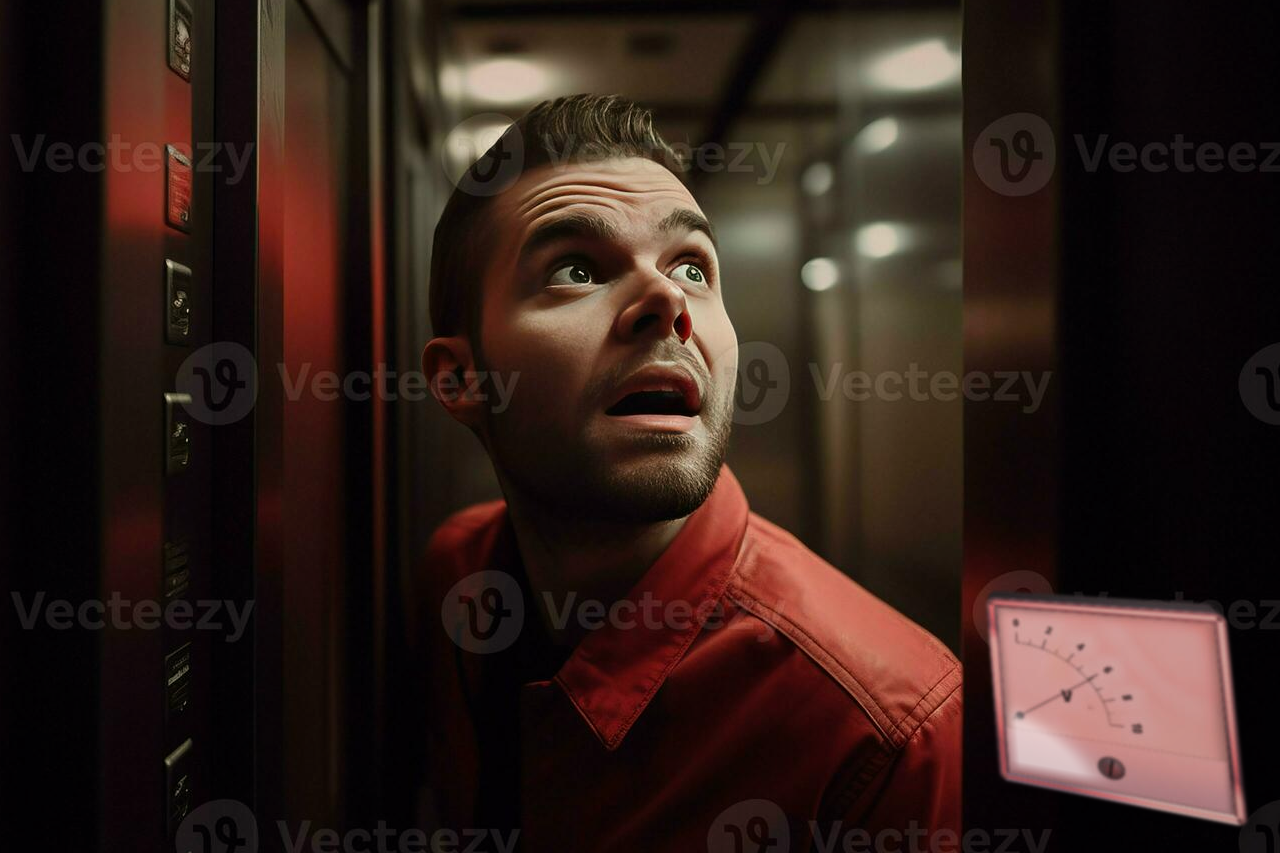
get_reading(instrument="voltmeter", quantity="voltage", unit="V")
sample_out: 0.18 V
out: 6 V
